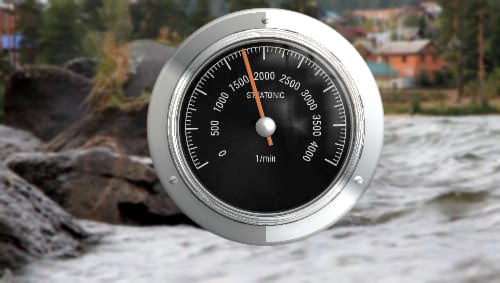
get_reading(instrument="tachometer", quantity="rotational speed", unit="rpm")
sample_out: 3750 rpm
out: 1750 rpm
